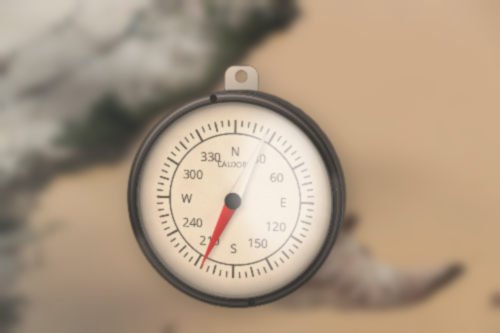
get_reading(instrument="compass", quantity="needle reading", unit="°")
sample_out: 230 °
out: 205 °
